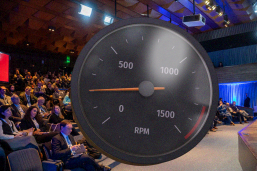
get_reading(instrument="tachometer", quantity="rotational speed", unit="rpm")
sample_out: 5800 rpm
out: 200 rpm
